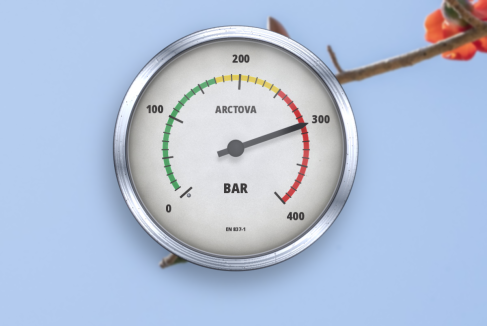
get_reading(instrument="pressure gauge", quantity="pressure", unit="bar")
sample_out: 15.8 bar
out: 300 bar
